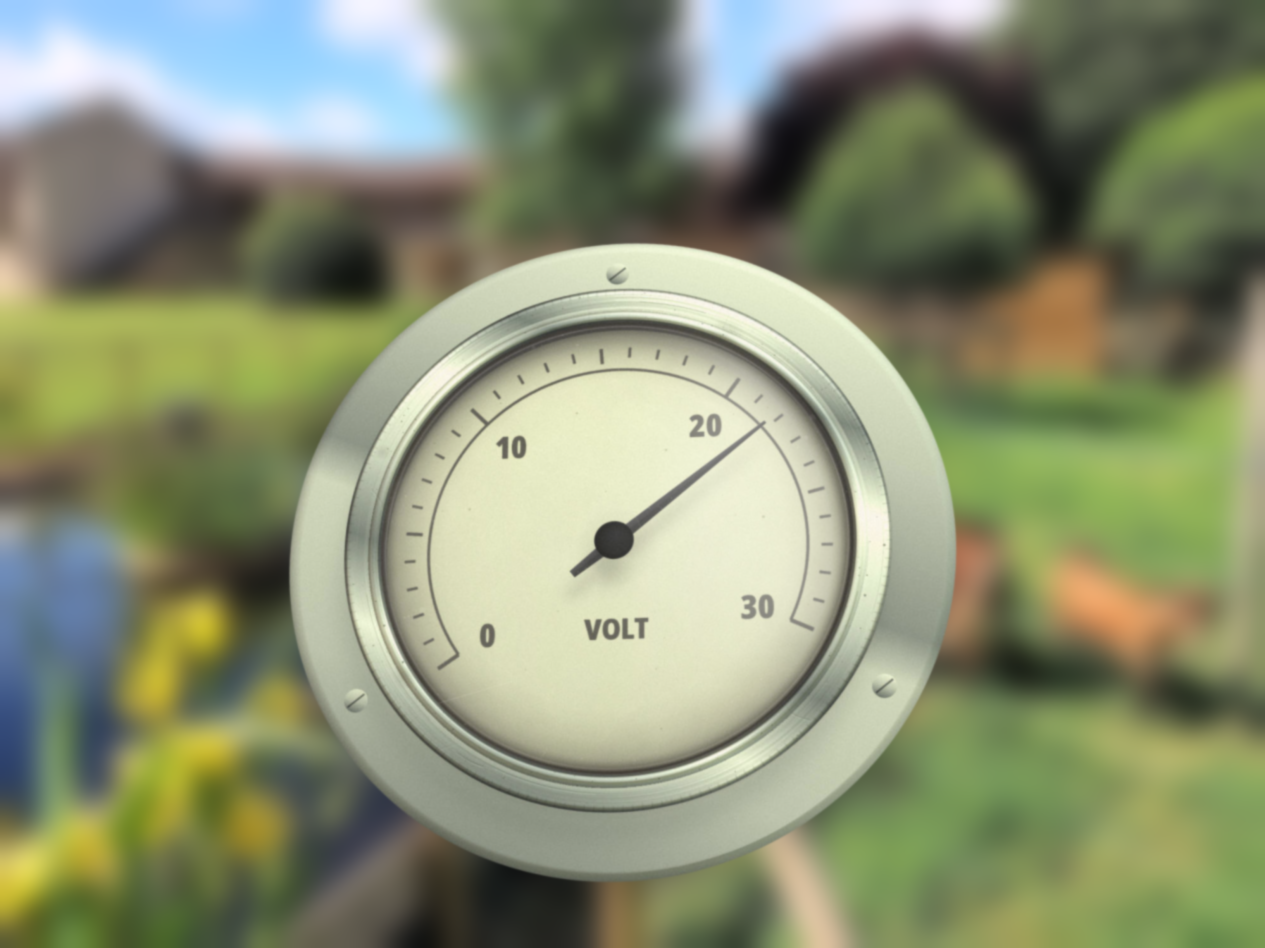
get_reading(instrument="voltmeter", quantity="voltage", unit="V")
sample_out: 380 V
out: 22 V
